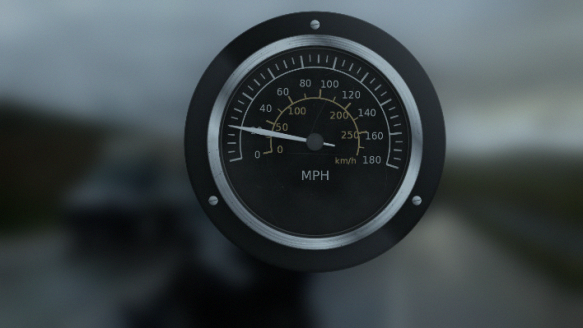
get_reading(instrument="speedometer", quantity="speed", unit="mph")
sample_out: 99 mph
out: 20 mph
